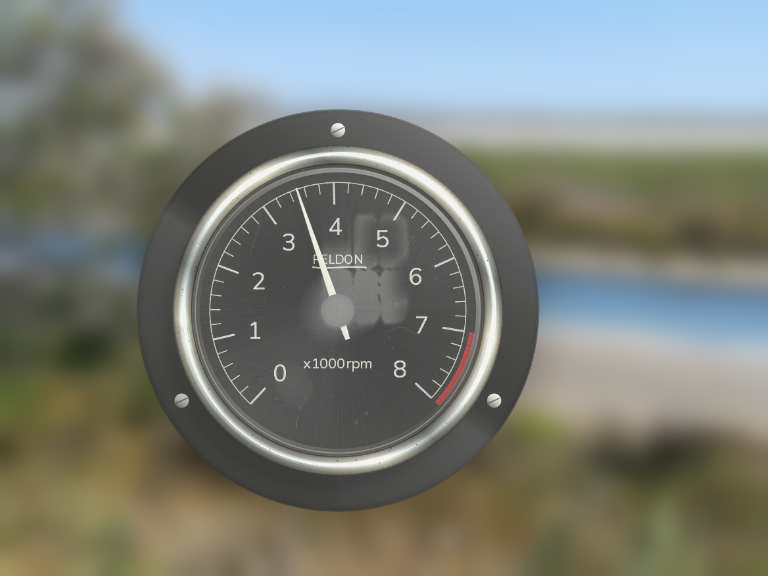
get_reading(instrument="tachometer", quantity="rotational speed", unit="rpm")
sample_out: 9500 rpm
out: 3500 rpm
